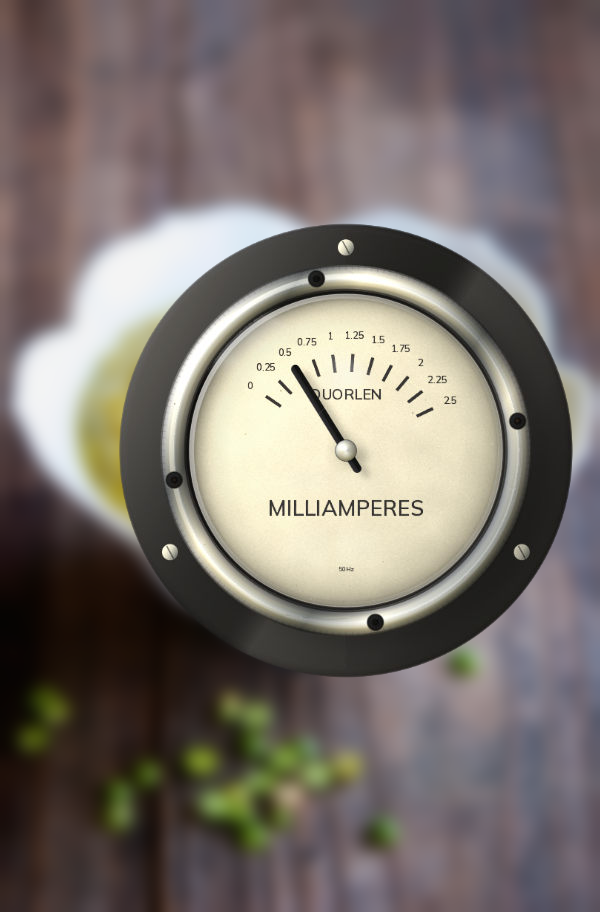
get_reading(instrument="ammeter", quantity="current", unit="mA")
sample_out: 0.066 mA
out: 0.5 mA
